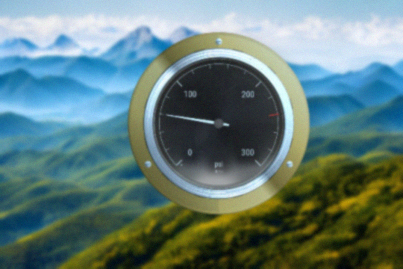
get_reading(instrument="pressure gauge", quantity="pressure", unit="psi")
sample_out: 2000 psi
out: 60 psi
